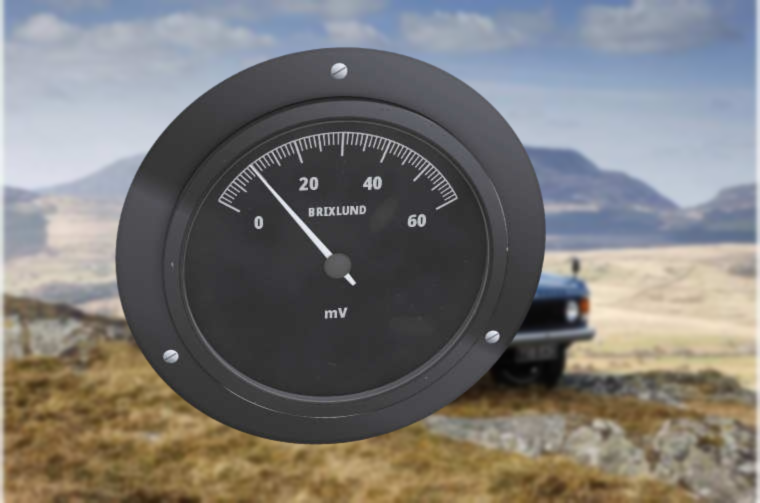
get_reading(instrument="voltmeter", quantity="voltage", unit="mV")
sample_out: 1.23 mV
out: 10 mV
